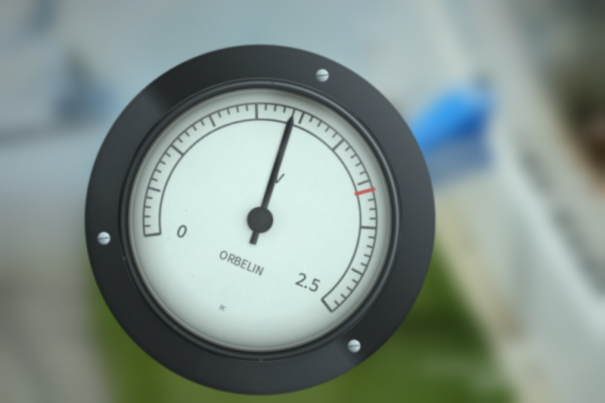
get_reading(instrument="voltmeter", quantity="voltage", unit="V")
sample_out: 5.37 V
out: 1.2 V
